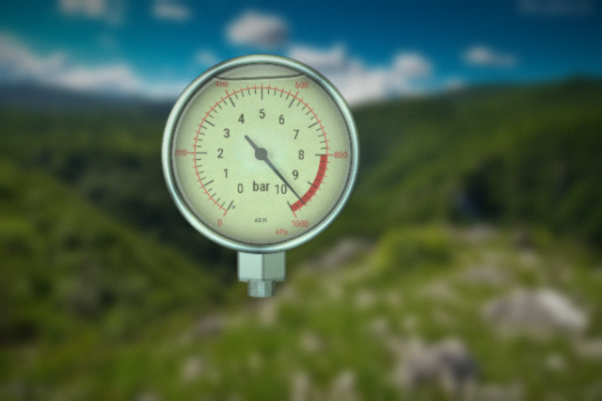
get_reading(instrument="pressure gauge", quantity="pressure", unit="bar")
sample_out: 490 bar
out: 9.6 bar
